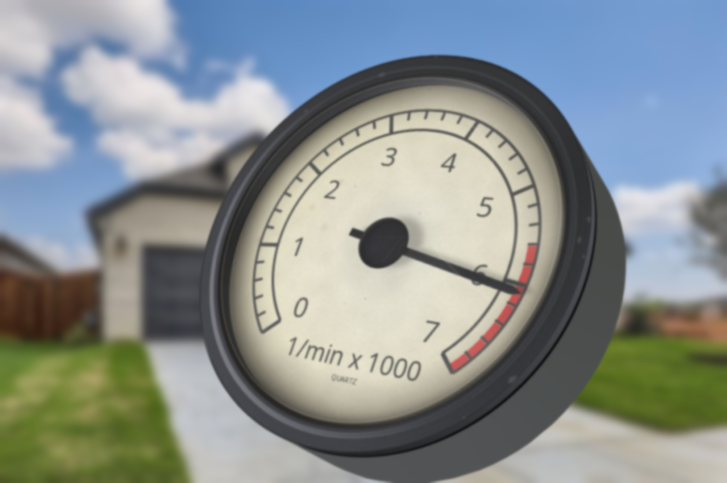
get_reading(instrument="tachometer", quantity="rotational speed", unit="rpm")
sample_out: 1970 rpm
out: 6100 rpm
